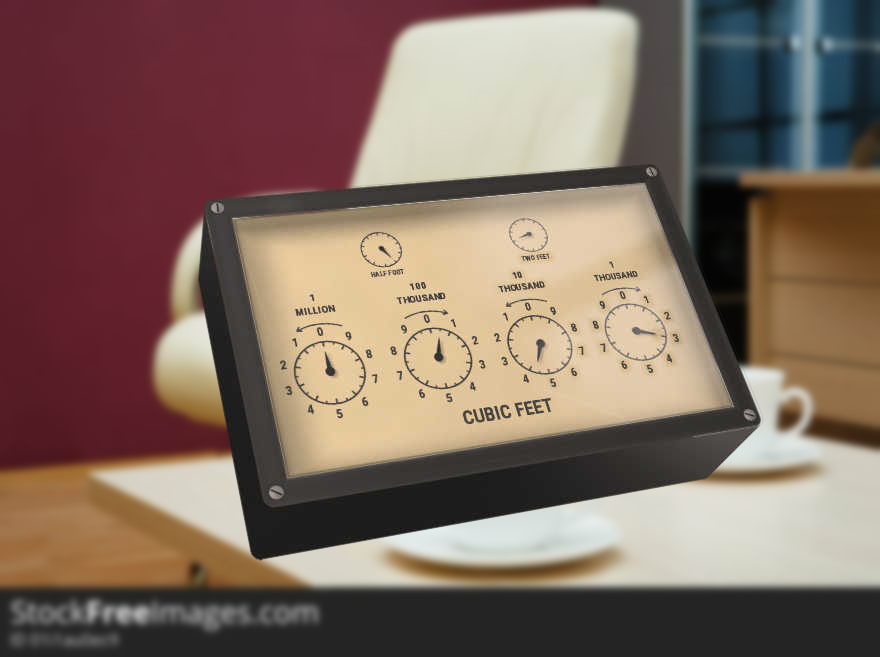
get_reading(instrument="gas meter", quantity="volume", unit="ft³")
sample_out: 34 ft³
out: 4300 ft³
